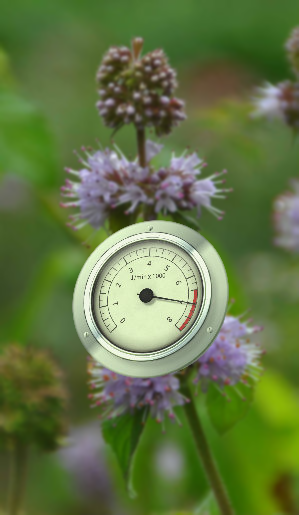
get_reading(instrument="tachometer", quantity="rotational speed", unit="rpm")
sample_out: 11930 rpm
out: 7000 rpm
